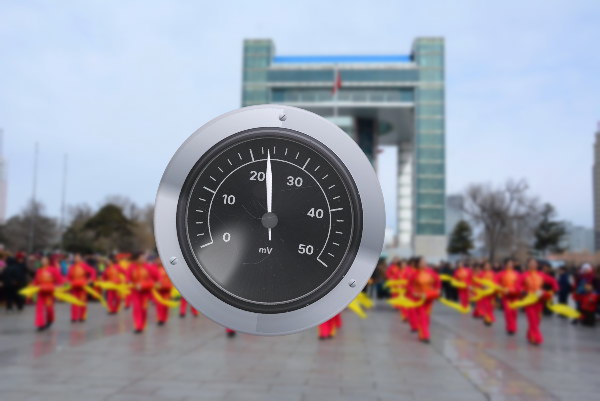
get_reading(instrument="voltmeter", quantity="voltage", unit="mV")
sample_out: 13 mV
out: 23 mV
